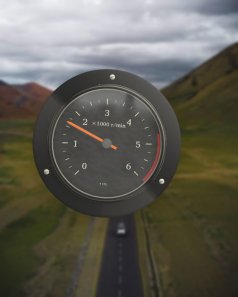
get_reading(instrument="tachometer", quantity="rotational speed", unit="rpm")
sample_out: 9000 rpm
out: 1625 rpm
